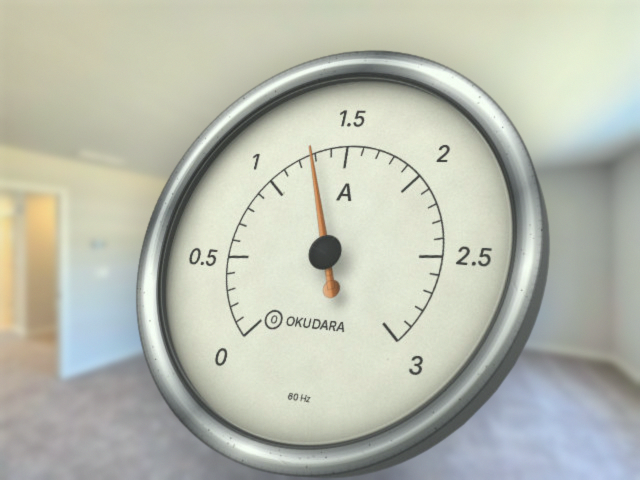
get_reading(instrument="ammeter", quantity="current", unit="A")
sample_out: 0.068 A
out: 1.3 A
